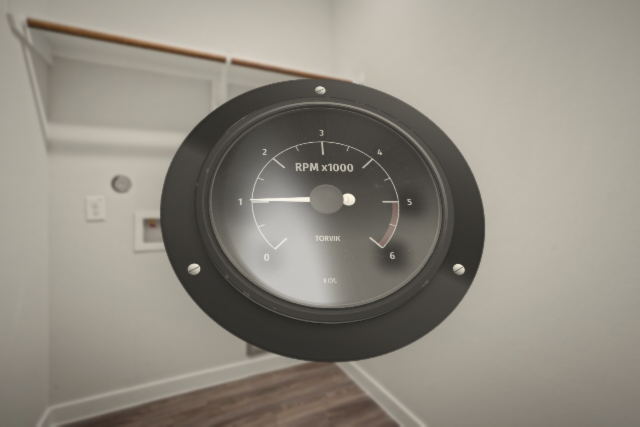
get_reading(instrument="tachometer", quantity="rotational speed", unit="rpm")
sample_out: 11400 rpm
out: 1000 rpm
